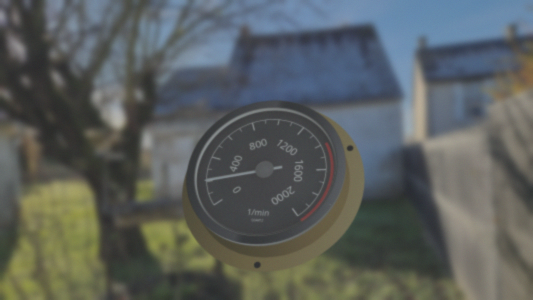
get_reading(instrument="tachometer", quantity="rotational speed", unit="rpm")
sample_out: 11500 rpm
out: 200 rpm
